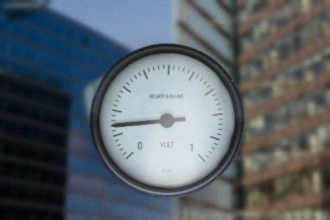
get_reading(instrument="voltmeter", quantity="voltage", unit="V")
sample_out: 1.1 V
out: 0.14 V
